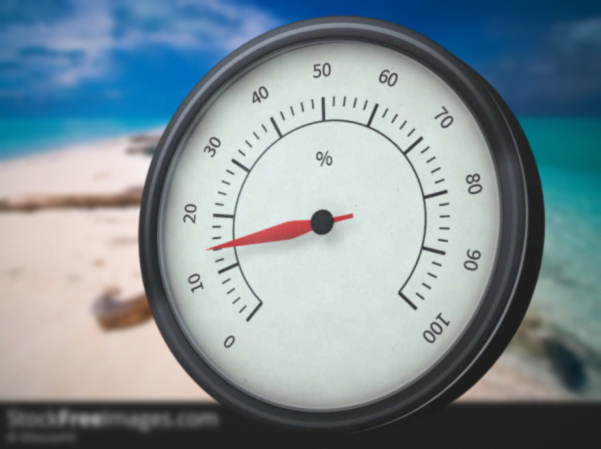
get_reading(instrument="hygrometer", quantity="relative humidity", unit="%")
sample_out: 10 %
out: 14 %
